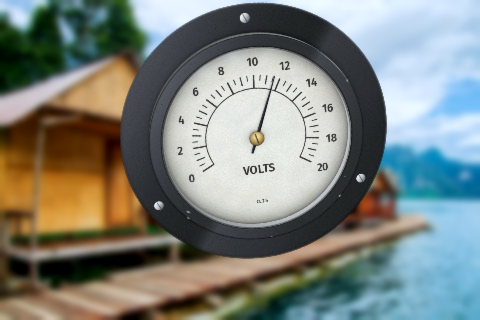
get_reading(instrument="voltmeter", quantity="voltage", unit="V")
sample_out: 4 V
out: 11.5 V
